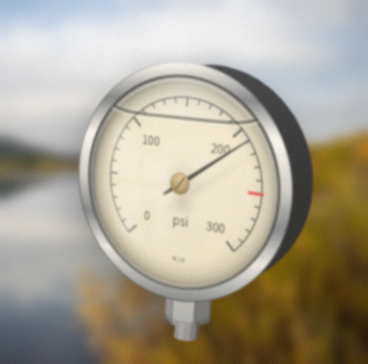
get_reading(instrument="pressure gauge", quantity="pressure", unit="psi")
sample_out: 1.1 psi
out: 210 psi
